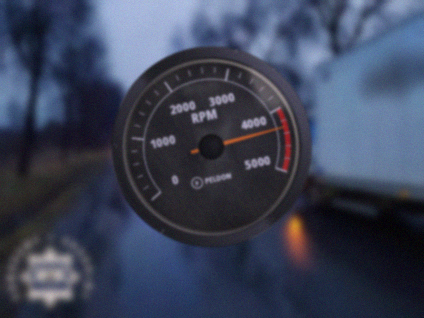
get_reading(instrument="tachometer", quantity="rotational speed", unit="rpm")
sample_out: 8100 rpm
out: 4300 rpm
